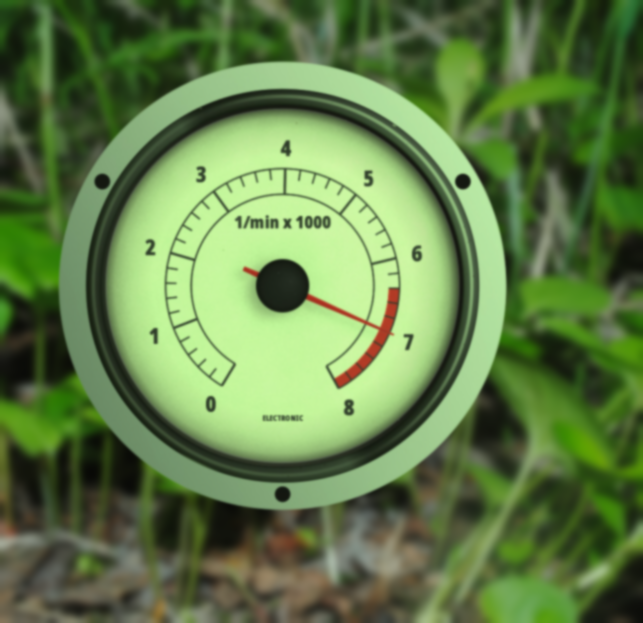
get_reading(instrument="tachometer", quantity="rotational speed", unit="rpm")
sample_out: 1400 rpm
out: 7000 rpm
